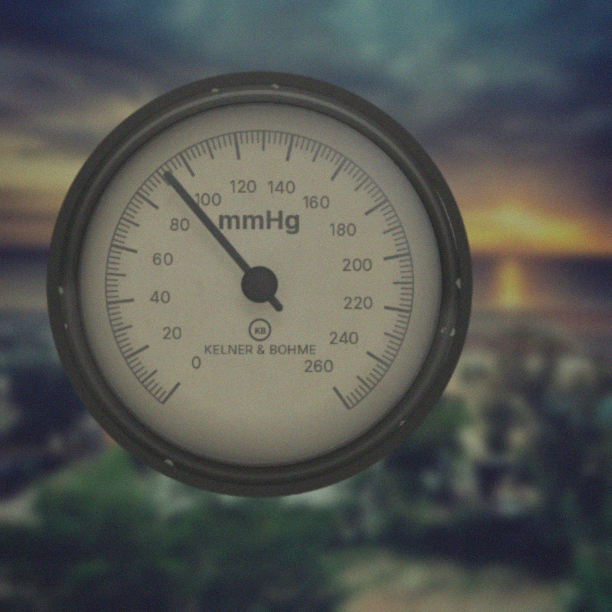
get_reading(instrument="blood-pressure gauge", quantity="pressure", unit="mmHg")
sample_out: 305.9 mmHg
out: 92 mmHg
